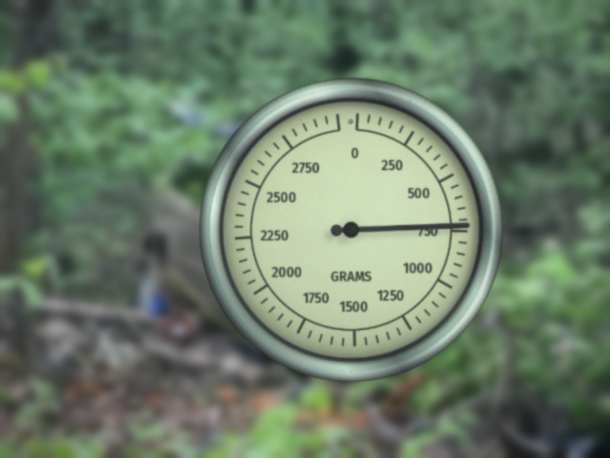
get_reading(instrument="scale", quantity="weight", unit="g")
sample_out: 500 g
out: 725 g
